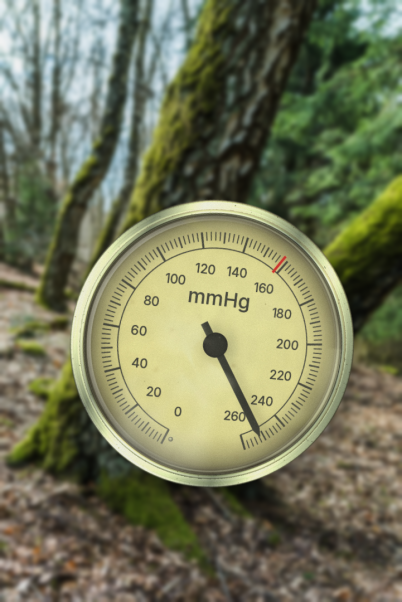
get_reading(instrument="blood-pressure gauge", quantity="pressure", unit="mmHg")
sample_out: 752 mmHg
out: 252 mmHg
